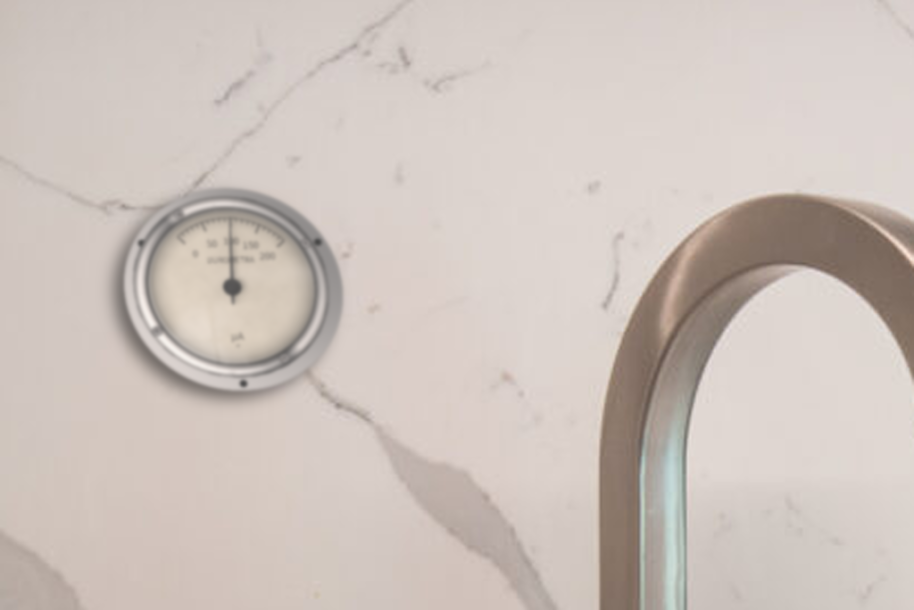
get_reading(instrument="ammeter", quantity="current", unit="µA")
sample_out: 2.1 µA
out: 100 µA
